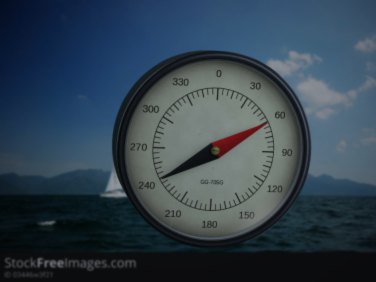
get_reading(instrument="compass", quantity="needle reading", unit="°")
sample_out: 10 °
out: 60 °
